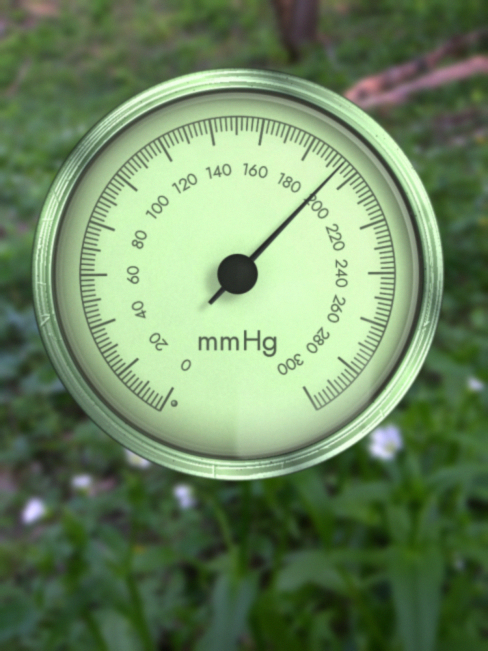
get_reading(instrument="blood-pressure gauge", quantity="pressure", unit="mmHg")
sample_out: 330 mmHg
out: 194 mmHg
